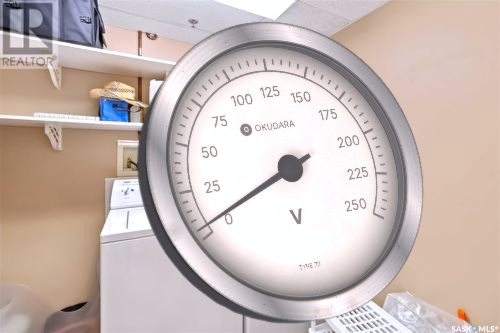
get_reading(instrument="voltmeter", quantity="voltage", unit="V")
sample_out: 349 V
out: 5 V
